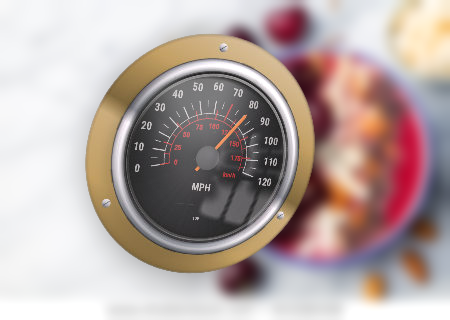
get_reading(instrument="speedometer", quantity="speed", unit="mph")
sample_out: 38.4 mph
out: 80 mph
